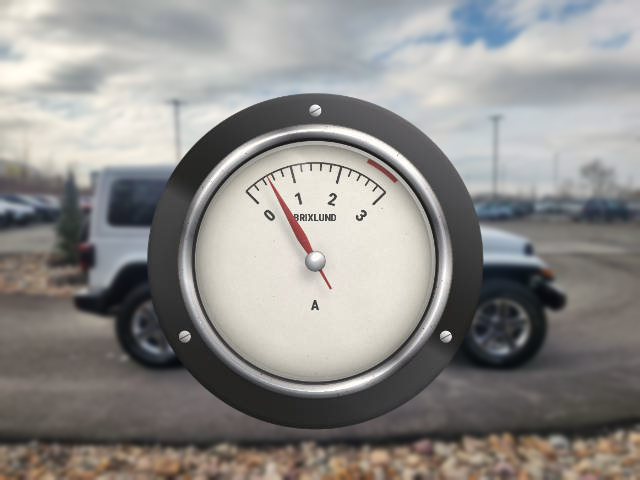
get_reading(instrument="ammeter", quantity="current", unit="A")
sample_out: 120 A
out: 0.5 A
